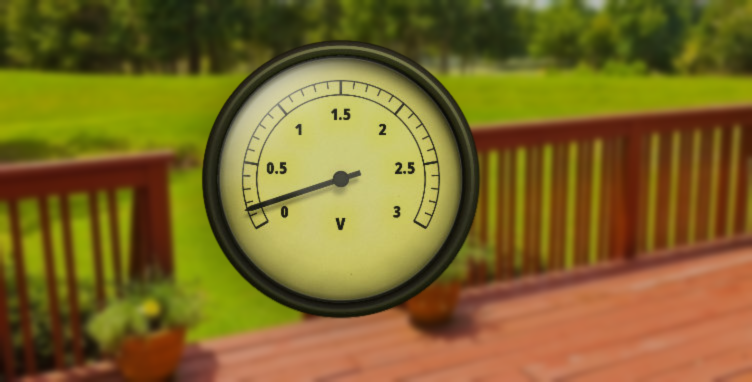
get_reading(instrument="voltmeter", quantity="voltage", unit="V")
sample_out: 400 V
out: 0.15 V
